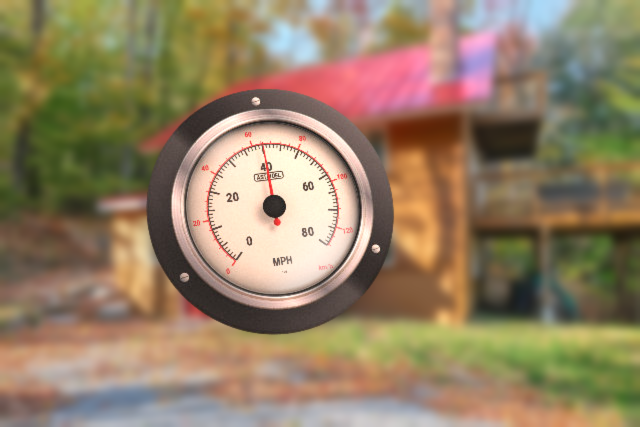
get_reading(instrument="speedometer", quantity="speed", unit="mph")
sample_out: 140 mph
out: 40 mph
